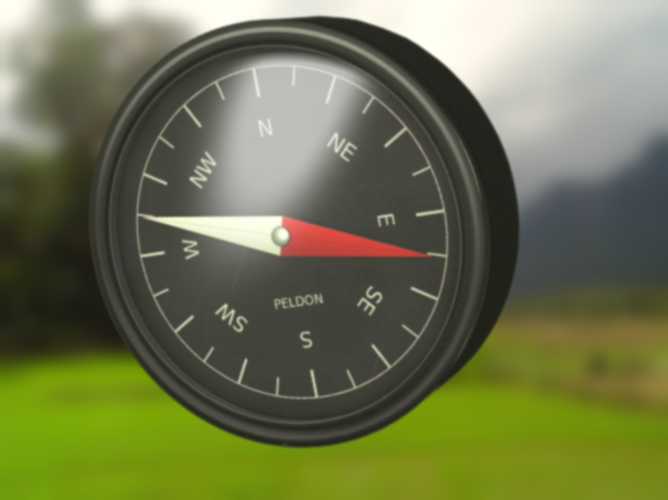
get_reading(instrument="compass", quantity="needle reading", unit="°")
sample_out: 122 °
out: 105 °
